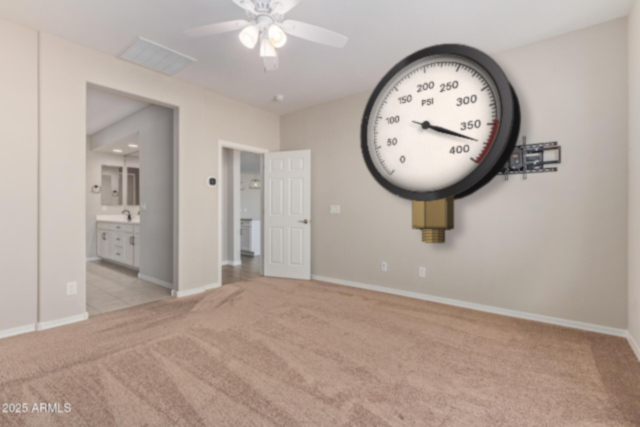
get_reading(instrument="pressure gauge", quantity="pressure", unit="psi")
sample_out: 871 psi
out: 375 psi
